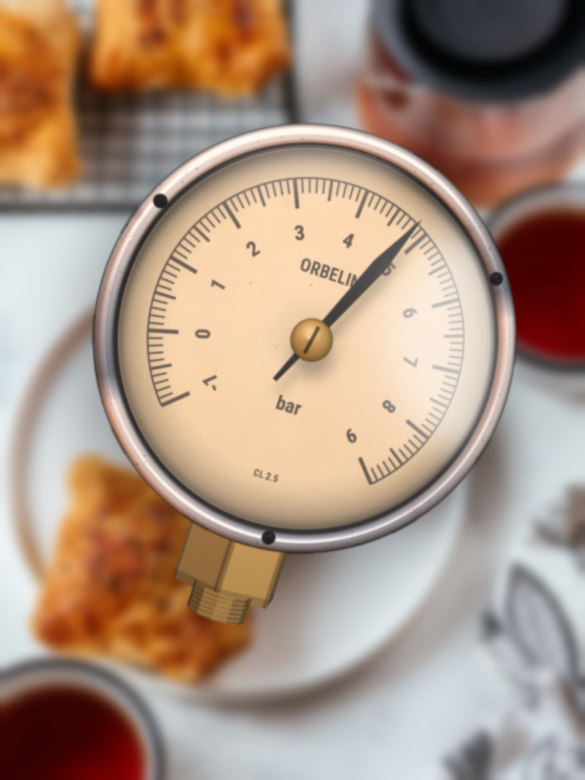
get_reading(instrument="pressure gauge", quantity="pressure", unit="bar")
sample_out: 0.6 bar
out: 4.8 bar
